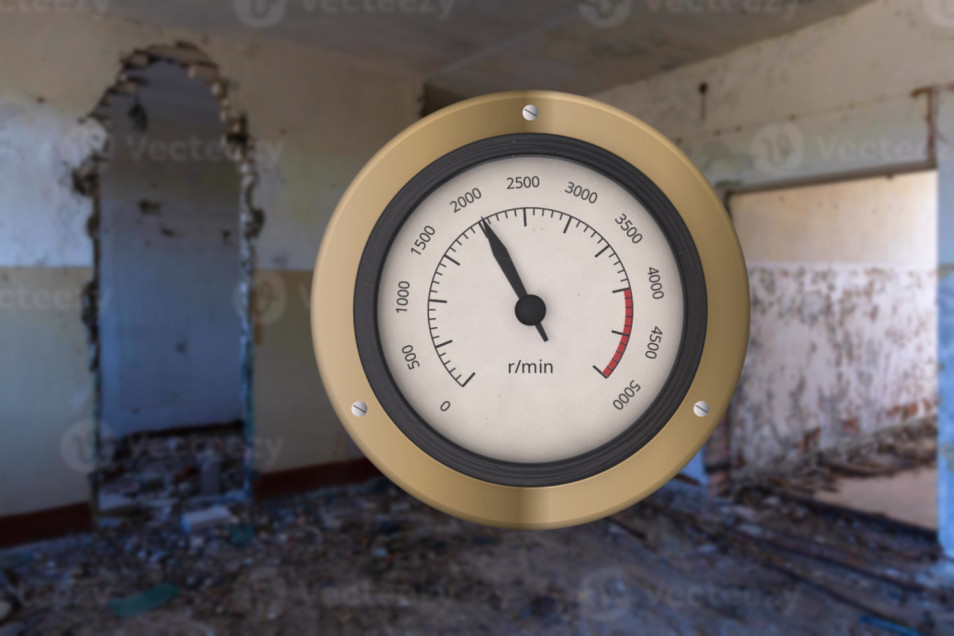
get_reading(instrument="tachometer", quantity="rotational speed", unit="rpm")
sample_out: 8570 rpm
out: 2050 rpm
